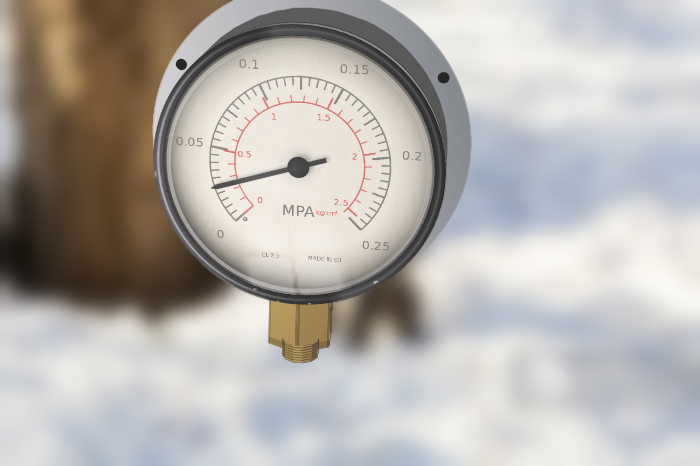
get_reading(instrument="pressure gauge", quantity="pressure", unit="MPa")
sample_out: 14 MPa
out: 0.025 MPa
